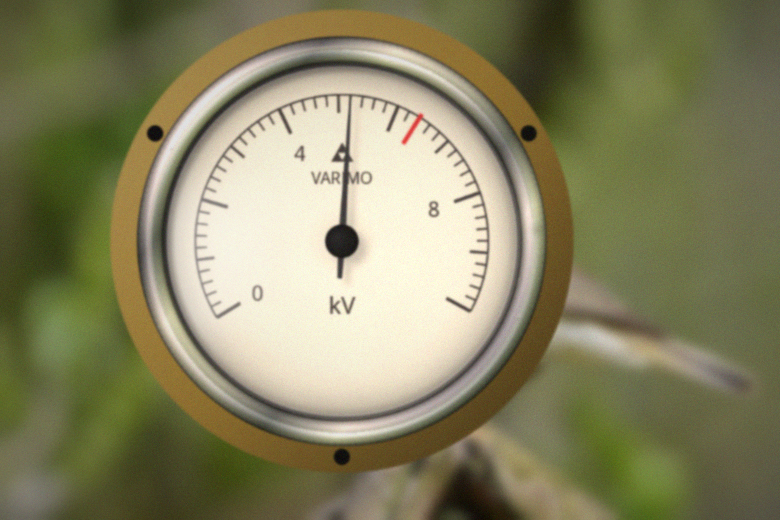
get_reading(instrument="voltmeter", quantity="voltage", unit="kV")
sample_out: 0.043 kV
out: 5.2 kV
